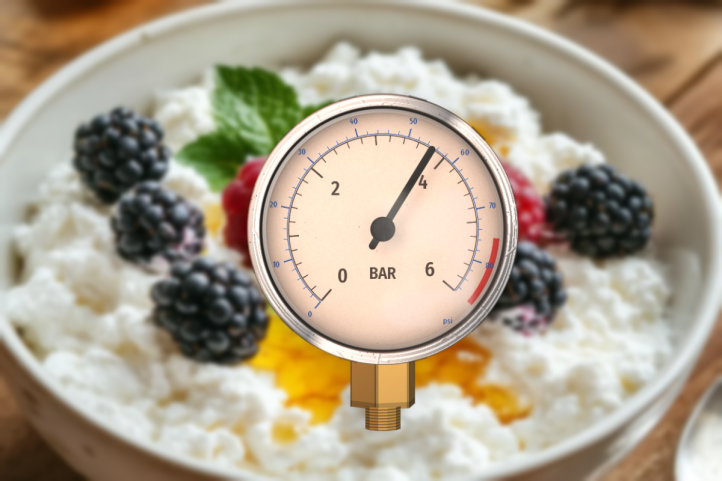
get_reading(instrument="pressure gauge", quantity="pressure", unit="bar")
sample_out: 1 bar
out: 3.8 bar
